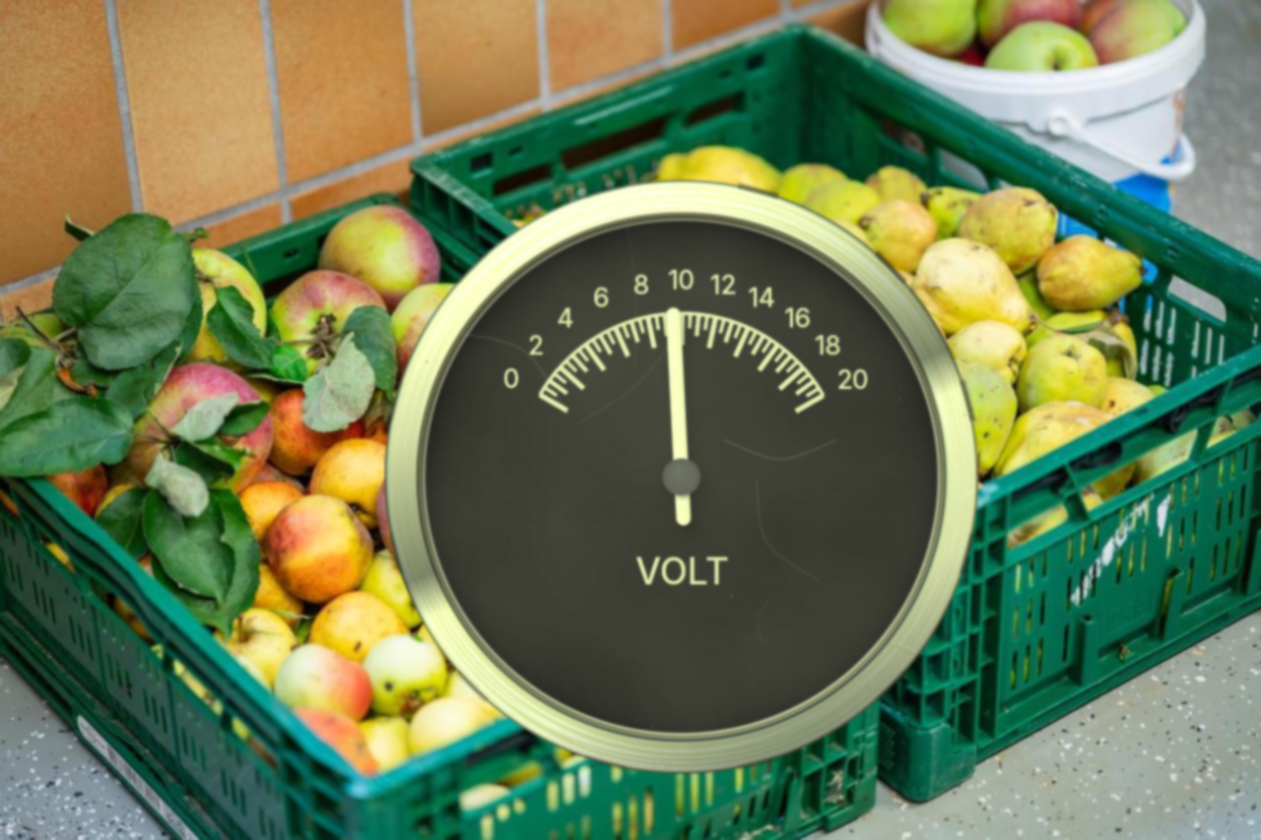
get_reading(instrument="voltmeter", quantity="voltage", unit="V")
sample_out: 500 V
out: 9.5 V
